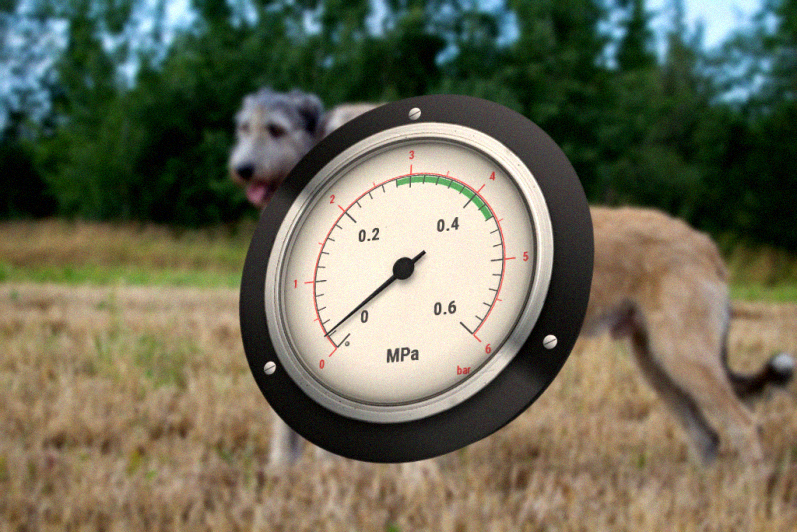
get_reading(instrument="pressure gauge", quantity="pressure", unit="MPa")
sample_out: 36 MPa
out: 0.02 MPa
